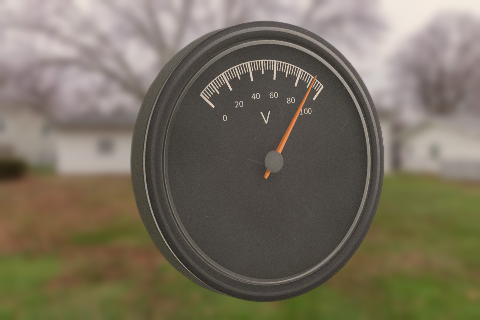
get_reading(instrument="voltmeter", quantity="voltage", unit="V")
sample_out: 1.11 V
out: 90 V
